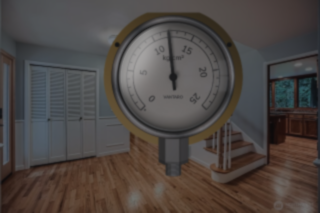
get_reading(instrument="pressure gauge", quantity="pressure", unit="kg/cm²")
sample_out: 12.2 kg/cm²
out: 12 kg/cm²
